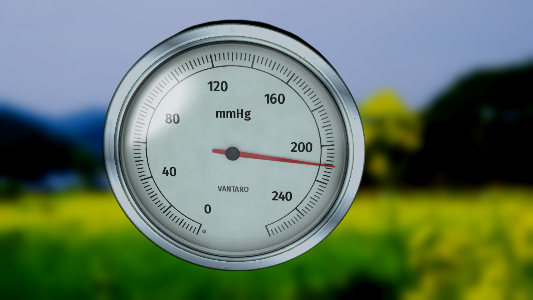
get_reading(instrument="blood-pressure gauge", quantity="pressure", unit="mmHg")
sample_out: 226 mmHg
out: 210 mmHg
